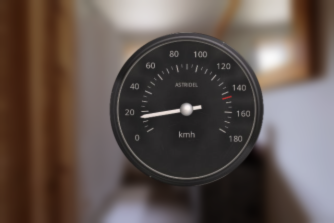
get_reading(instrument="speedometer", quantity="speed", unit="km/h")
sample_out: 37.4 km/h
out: 15 km/h
